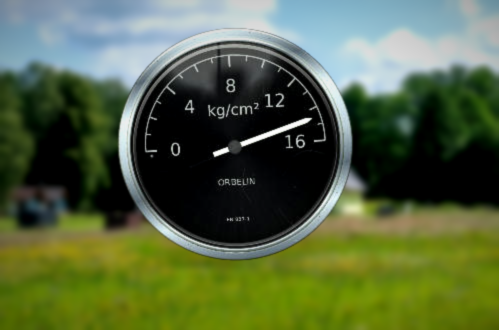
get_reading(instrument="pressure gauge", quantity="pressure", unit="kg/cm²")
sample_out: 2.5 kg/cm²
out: 14.5 kg/cm²
